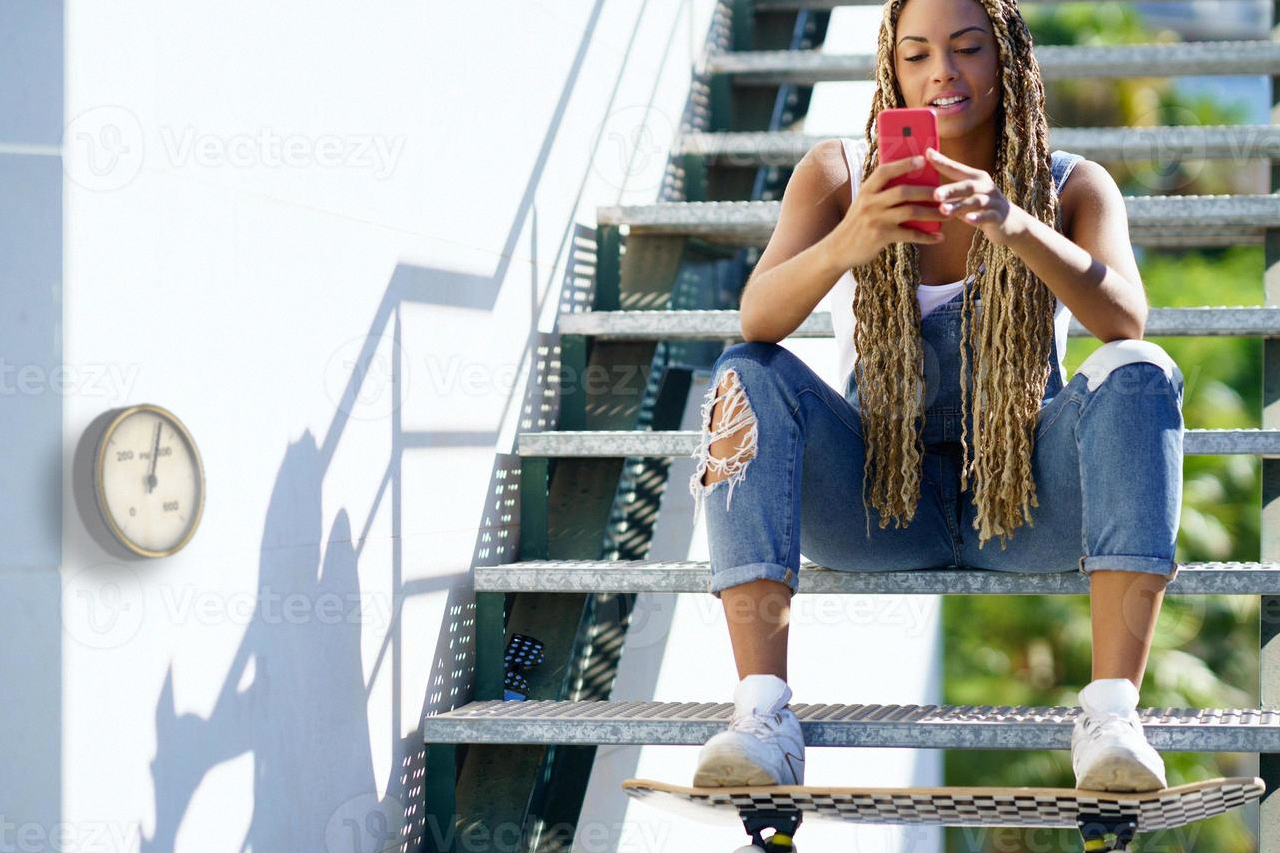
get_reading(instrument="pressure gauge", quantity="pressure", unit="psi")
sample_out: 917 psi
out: 350 psi
